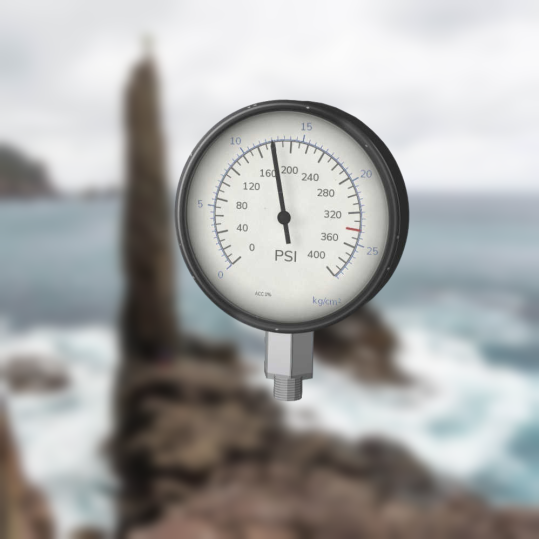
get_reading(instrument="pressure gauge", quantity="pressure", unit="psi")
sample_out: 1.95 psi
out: 180 psi
